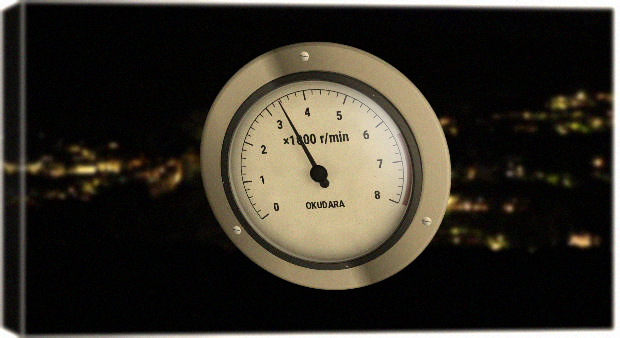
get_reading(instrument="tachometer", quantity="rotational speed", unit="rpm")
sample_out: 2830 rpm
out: 3400 rpm
